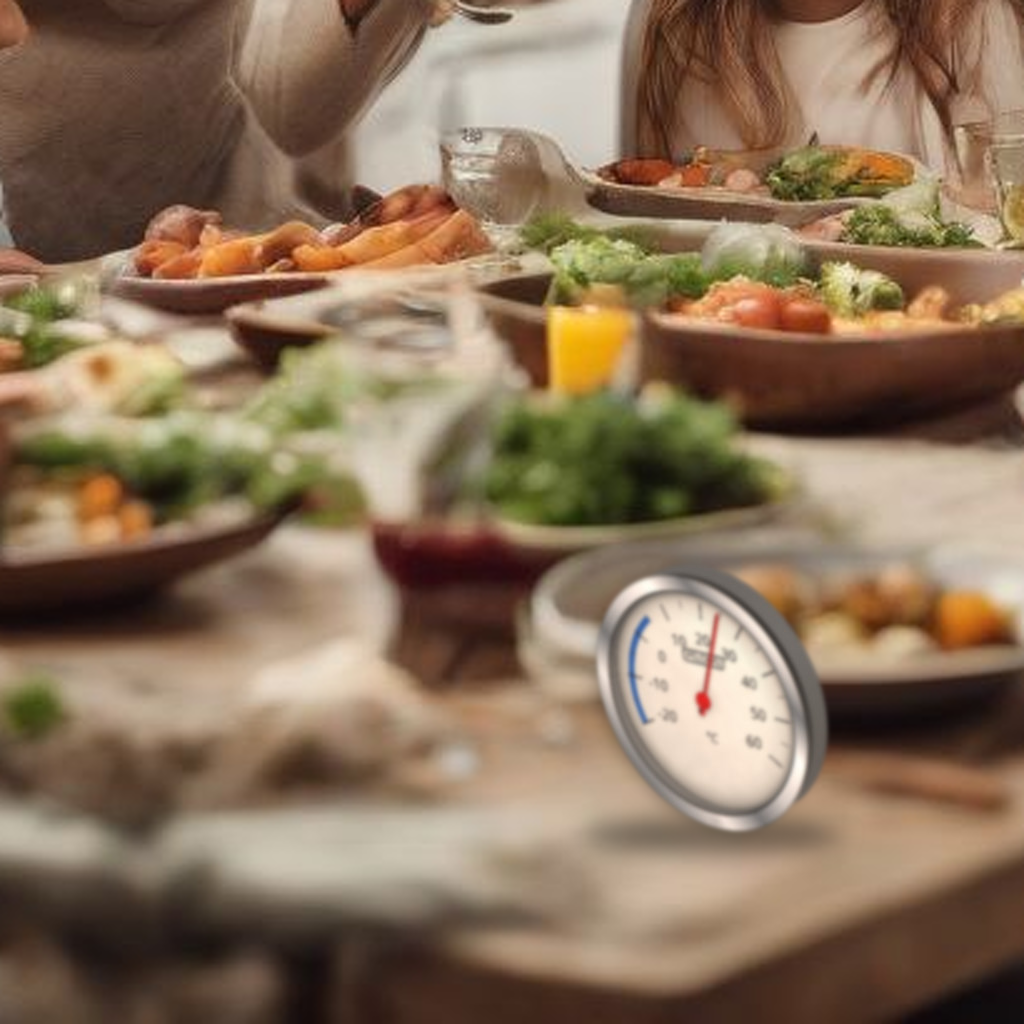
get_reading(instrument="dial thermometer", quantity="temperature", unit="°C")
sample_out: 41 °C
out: 25 °C
